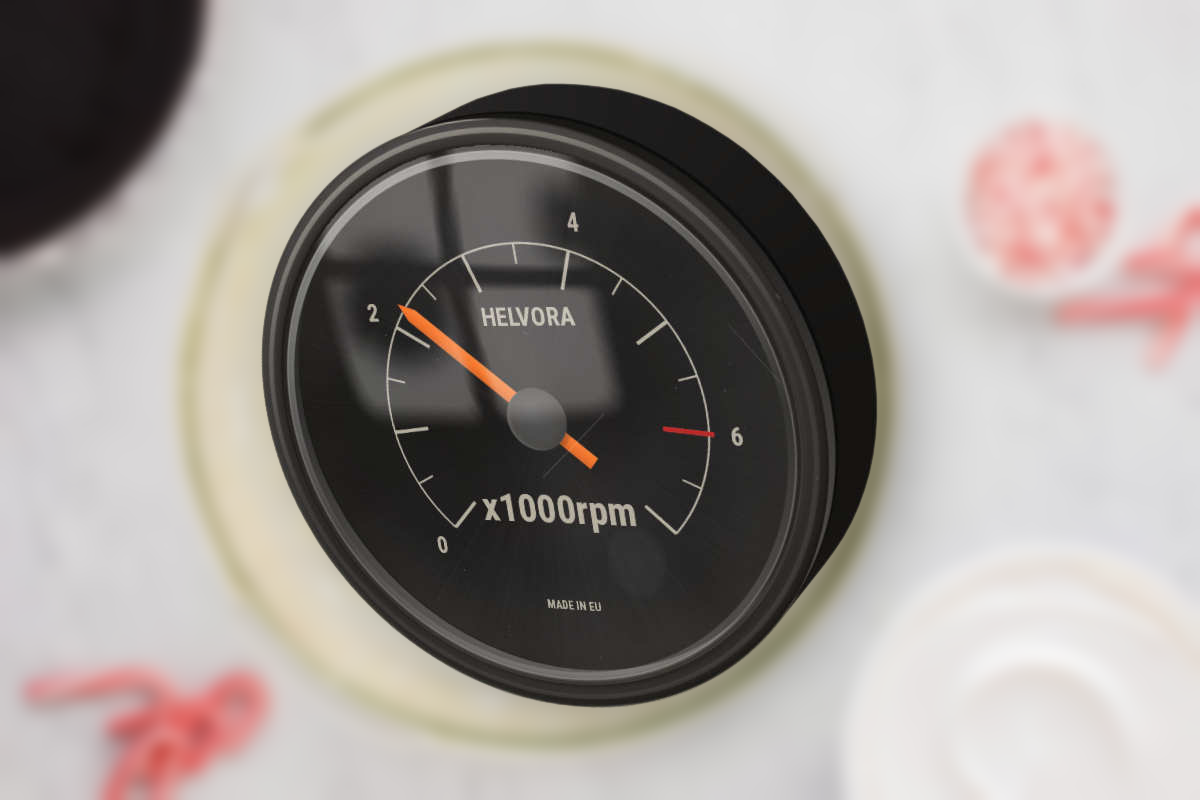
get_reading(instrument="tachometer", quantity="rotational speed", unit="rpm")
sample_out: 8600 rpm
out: 2250 rpm
